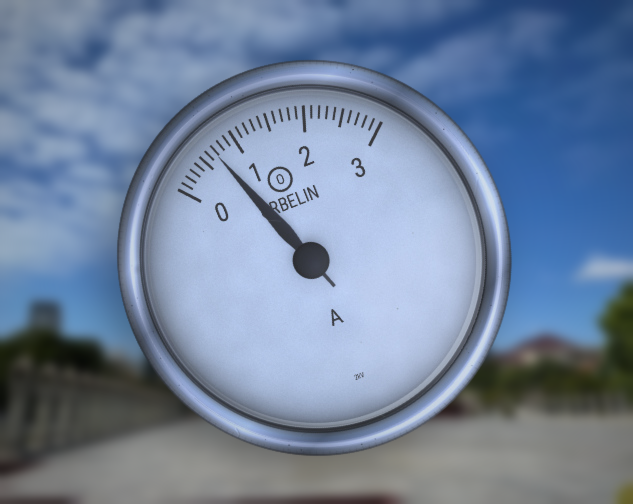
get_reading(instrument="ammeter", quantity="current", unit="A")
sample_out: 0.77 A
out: 0.7 A
